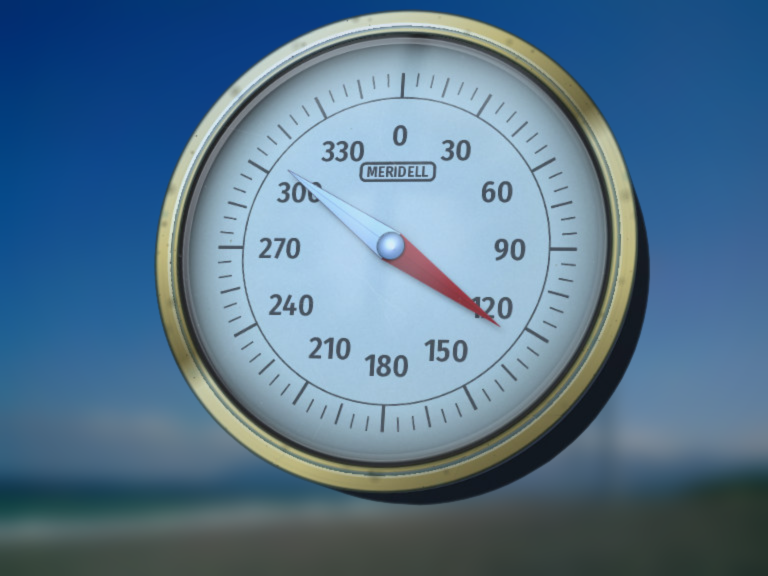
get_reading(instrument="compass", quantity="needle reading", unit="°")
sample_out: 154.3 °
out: 125 °
